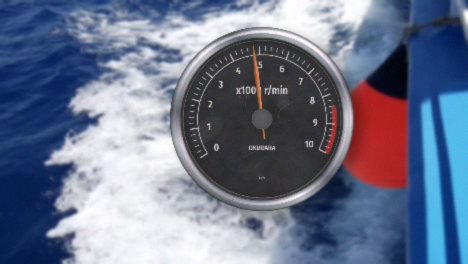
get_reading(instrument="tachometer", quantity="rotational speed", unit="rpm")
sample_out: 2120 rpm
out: 4800 rpm
